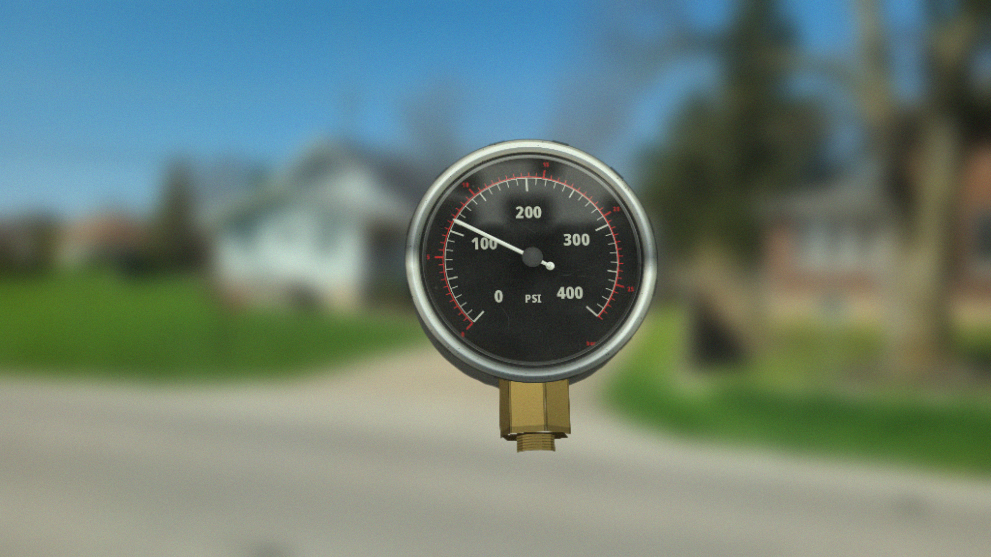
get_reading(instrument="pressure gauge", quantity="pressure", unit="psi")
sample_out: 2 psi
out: 110 psi
